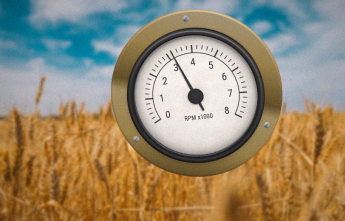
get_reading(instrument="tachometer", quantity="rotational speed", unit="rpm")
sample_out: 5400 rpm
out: 3200 rpm
